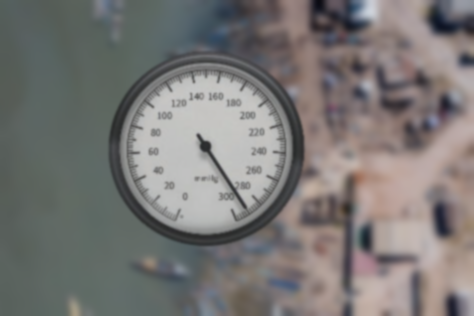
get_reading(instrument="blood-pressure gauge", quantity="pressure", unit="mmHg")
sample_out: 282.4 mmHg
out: 290 mmHg
